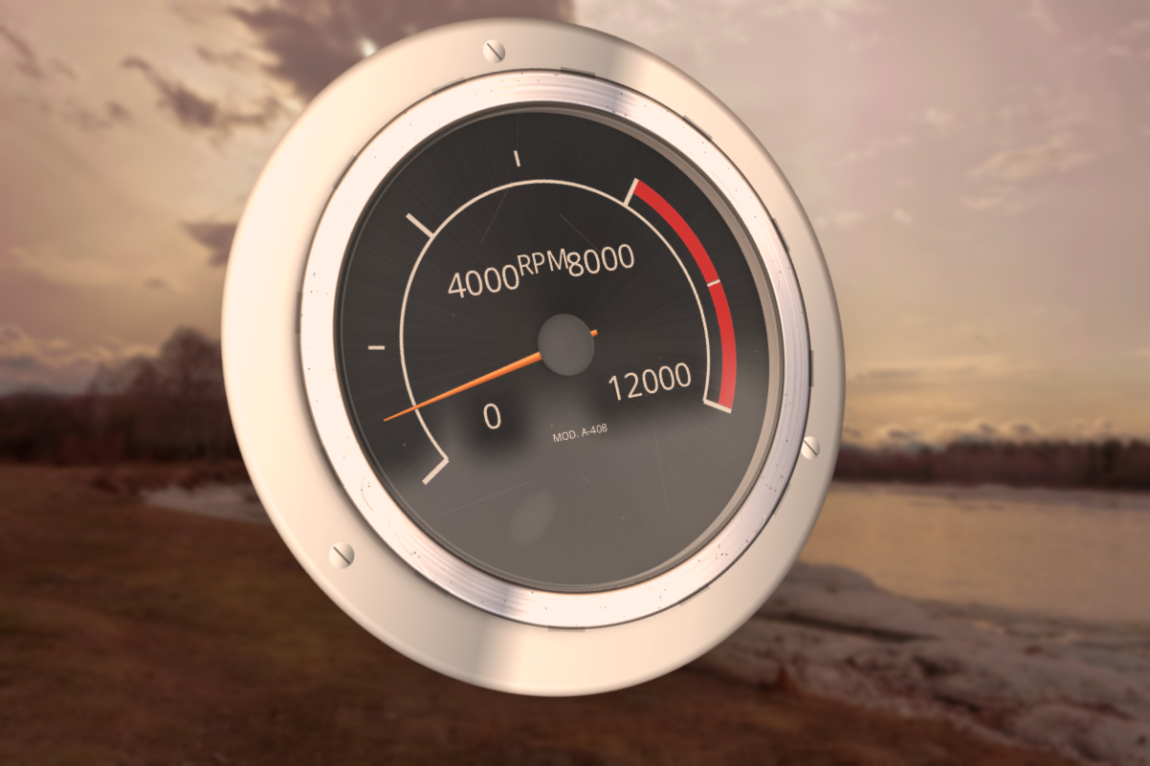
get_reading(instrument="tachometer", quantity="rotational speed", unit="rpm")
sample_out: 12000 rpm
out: 1000 rpm
